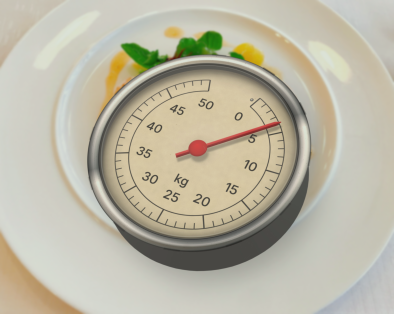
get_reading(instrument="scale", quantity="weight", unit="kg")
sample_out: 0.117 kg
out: 4 kg
